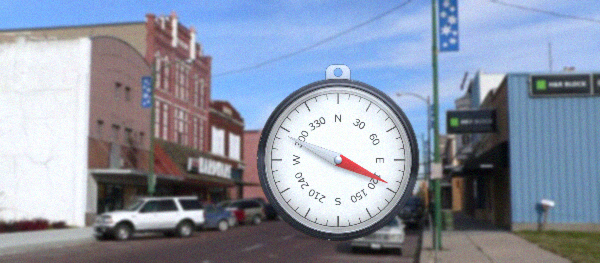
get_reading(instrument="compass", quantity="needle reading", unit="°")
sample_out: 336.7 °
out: 115 °
